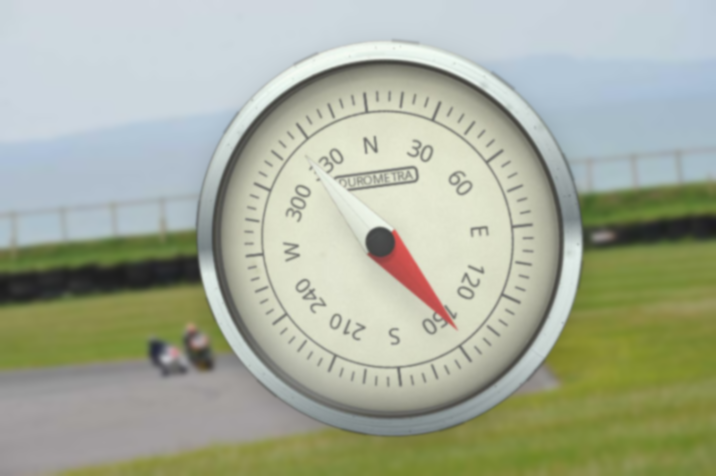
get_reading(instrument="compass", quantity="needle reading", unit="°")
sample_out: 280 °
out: 145 °
